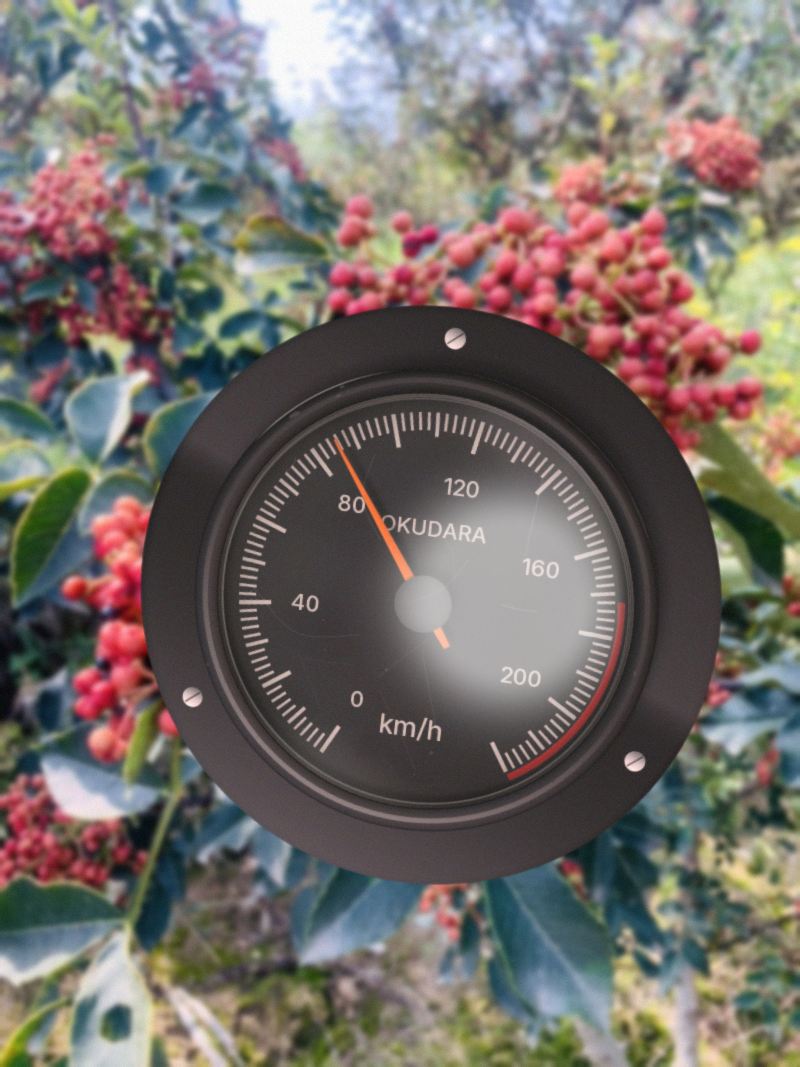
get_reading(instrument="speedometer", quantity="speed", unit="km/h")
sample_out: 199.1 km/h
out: 86 km/h
